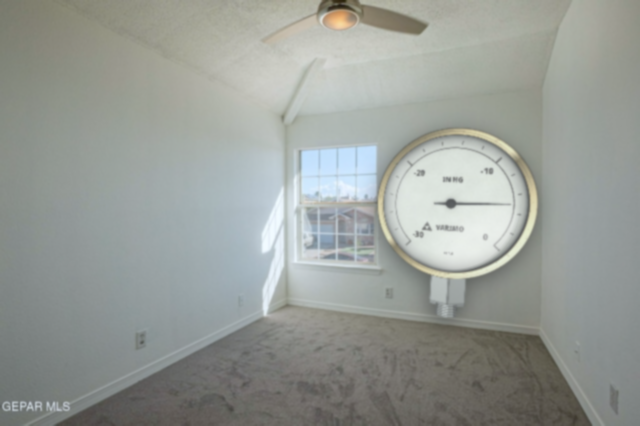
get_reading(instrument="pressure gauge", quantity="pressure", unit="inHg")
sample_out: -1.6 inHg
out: -5 inHg
